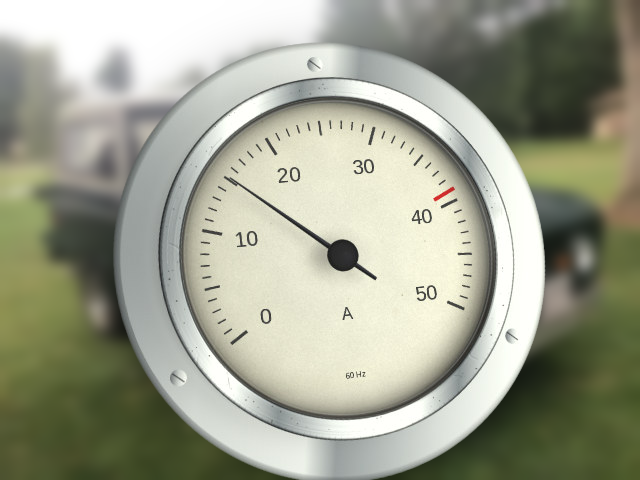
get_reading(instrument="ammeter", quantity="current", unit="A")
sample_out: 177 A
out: 15 A
